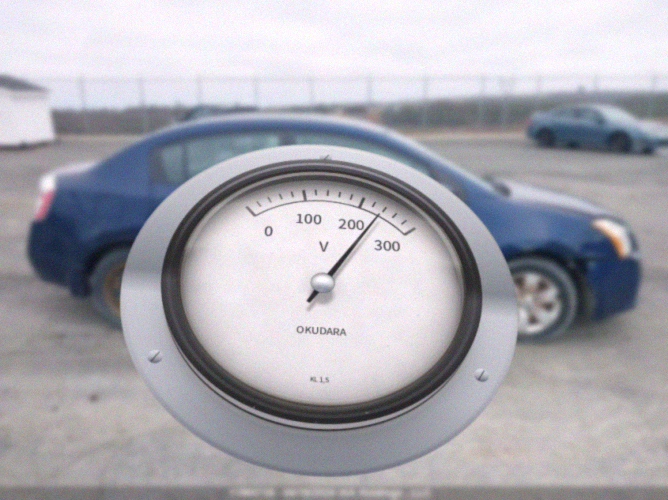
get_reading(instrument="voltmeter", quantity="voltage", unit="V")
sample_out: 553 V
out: 240 V
